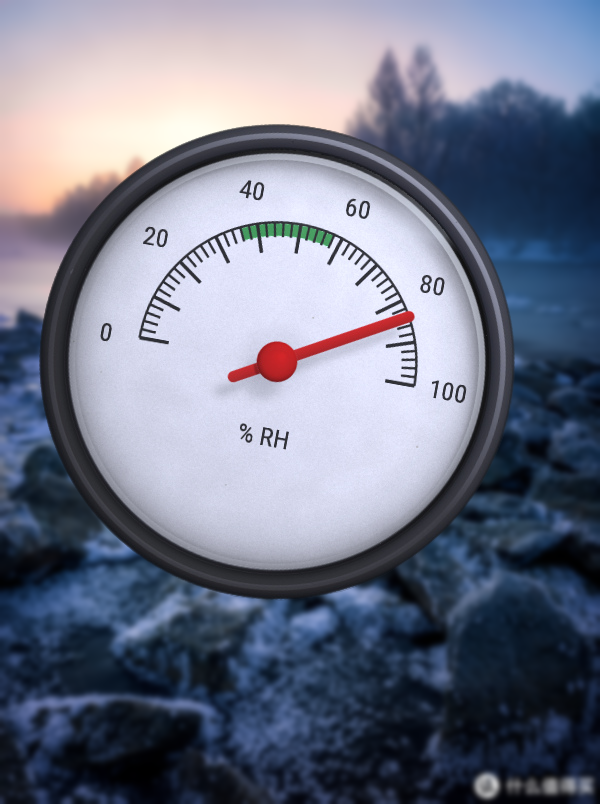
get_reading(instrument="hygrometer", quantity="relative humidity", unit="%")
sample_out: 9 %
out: 84 %
